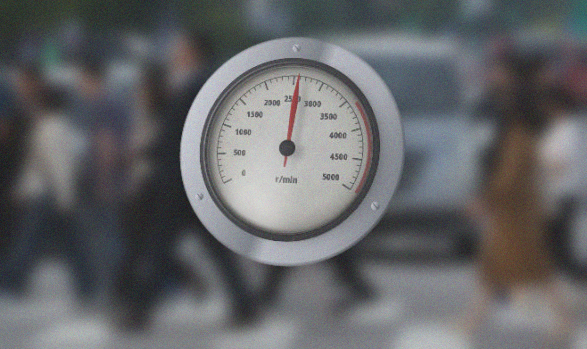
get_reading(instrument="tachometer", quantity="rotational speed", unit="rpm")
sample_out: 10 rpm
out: 2600 rpm
